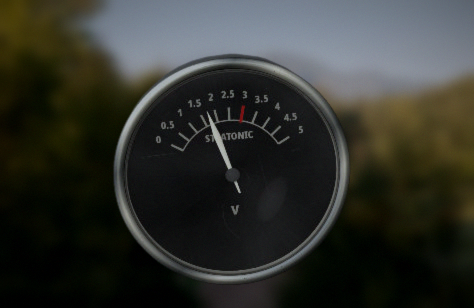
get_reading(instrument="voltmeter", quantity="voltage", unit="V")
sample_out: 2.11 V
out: 1.75 V
